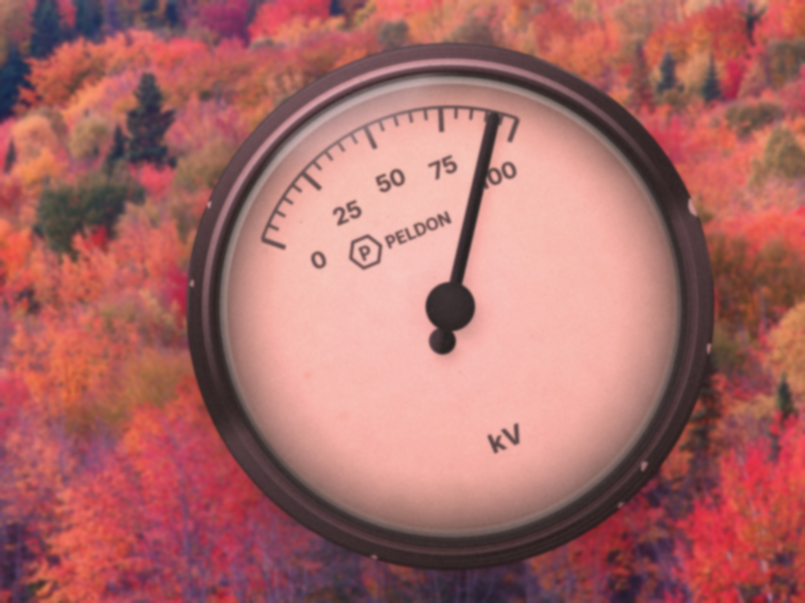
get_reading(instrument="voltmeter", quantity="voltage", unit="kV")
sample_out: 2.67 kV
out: 92.5 kV
